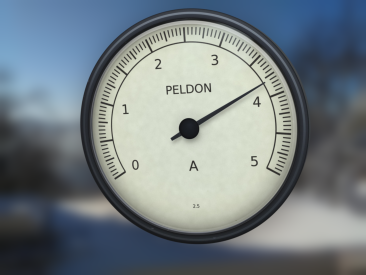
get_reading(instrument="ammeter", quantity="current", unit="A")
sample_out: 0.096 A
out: 3.8 A
